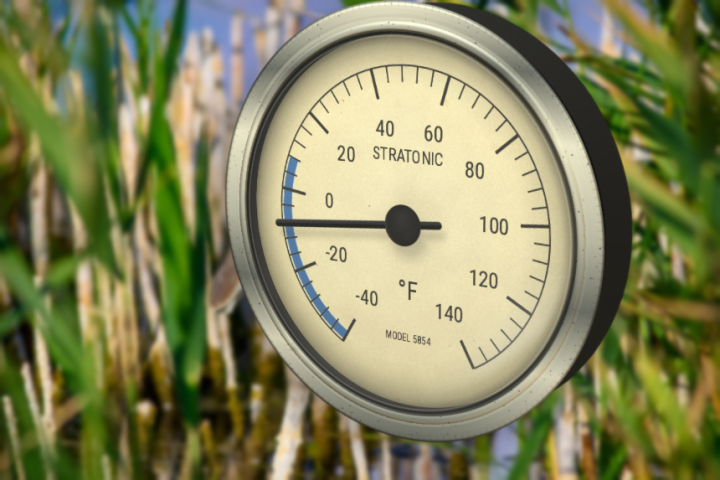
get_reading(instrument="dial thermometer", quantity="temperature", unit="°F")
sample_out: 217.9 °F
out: -8 °F
